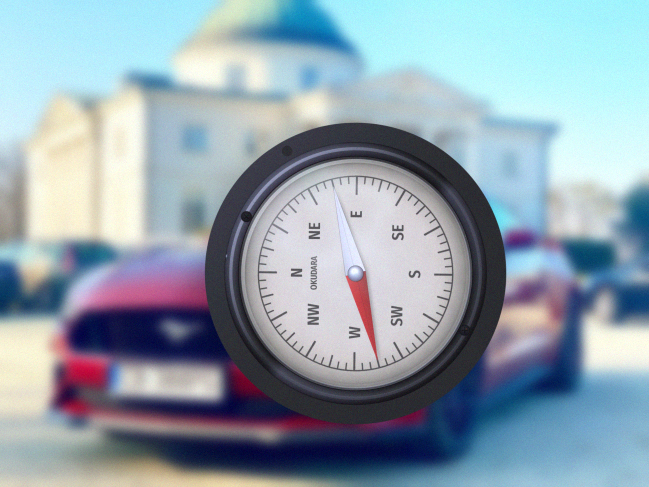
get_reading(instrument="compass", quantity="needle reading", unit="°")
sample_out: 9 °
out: 255 °
